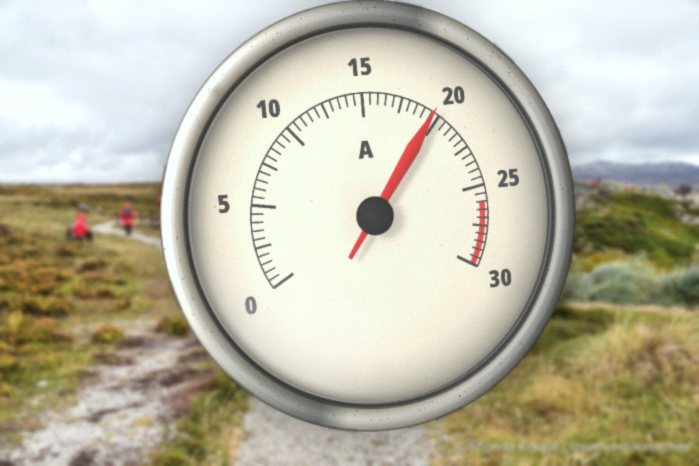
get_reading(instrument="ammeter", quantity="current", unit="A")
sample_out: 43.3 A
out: 19.5 A
